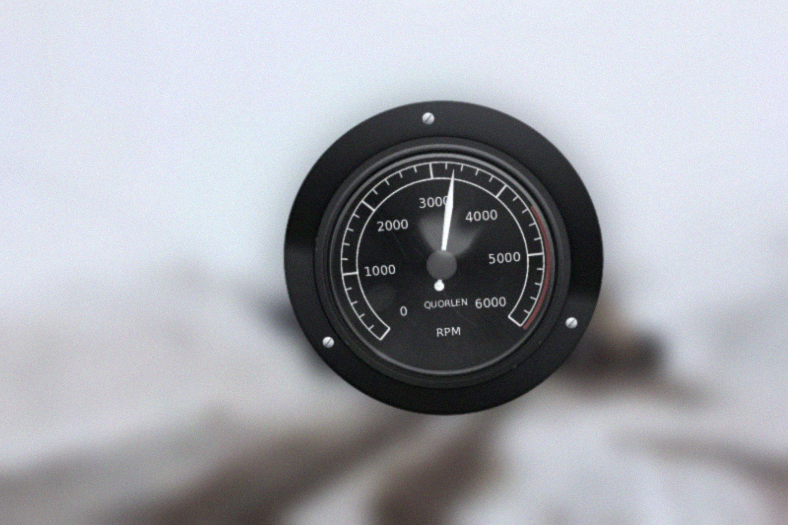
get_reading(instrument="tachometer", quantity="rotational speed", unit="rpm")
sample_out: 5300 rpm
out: 3300 rpm
